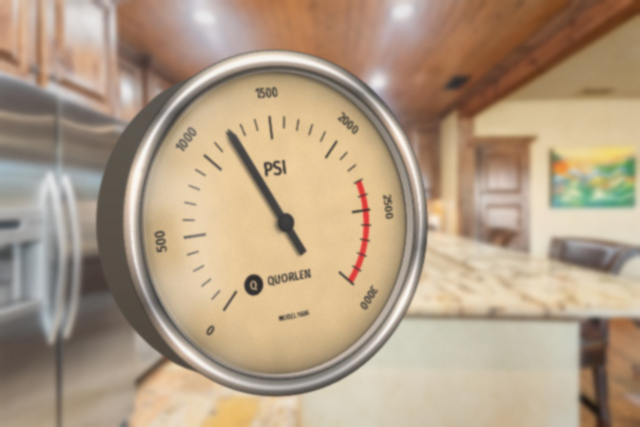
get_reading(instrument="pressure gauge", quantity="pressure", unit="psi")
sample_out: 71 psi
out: 1200 psi
